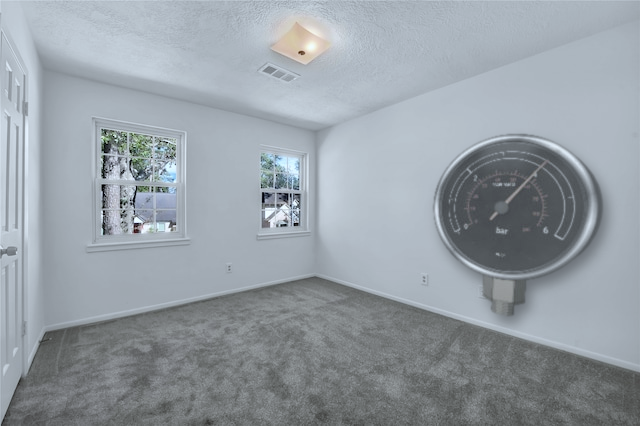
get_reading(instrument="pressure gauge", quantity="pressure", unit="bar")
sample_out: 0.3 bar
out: 4 bar
